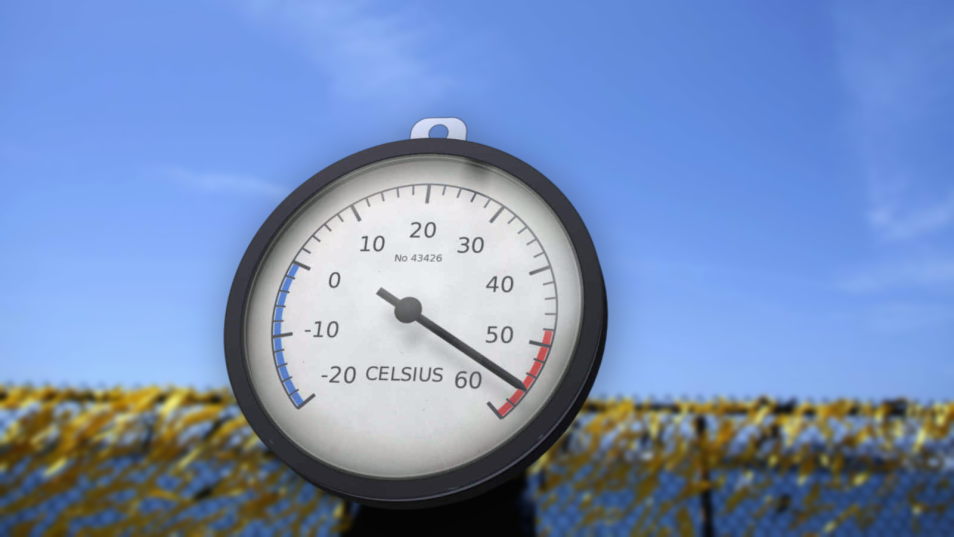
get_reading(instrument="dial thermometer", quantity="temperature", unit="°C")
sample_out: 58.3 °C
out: 56 °C
